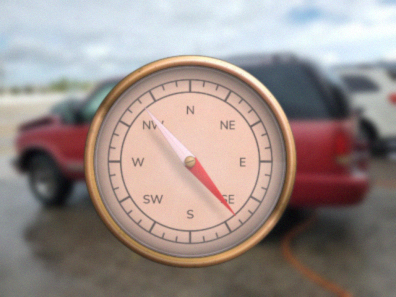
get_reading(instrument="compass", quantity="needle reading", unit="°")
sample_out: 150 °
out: 140 °
